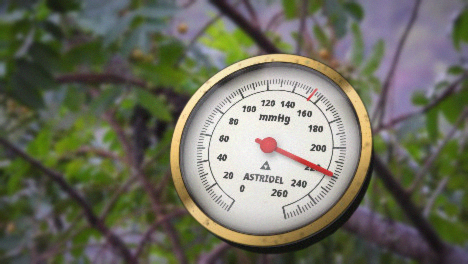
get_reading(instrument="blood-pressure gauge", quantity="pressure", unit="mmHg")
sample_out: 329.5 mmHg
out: 220 mmHg
